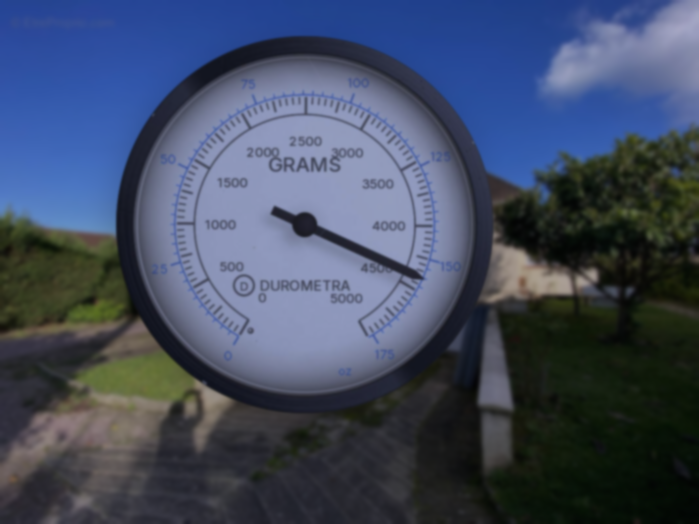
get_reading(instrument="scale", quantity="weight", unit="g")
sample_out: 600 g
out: 4400 g
